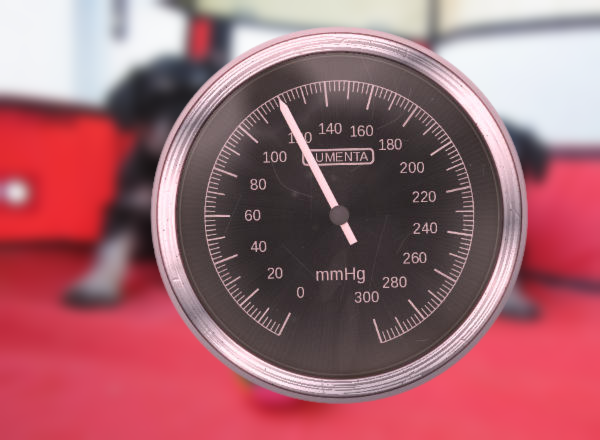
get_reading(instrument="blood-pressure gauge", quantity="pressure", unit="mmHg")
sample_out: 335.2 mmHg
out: 120 mmHg
